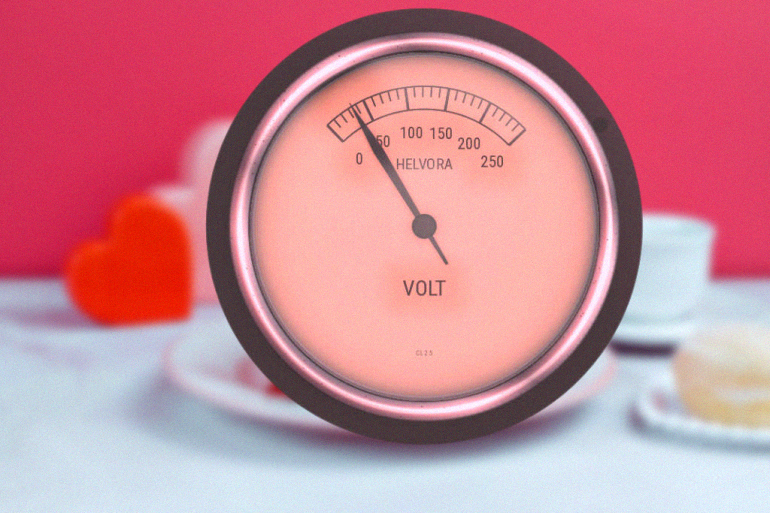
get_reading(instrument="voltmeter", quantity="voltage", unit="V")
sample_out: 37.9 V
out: 35 V
